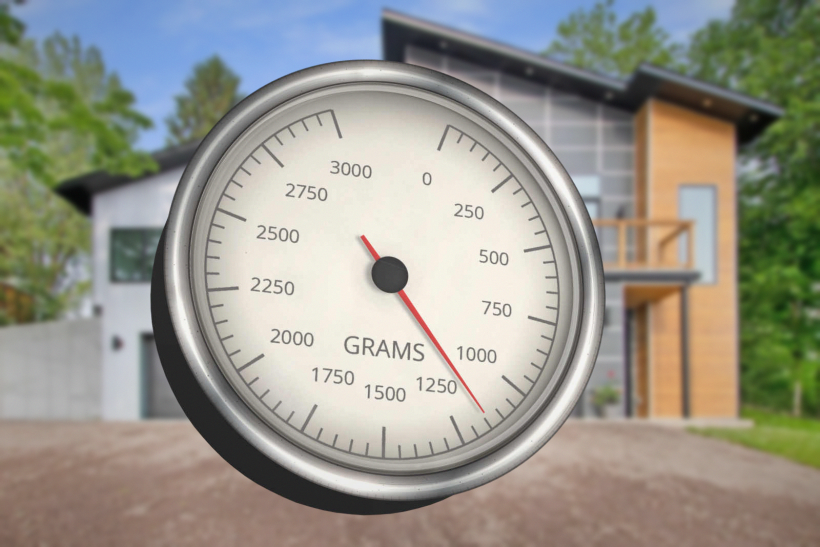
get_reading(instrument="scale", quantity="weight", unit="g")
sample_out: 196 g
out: 1150 g
